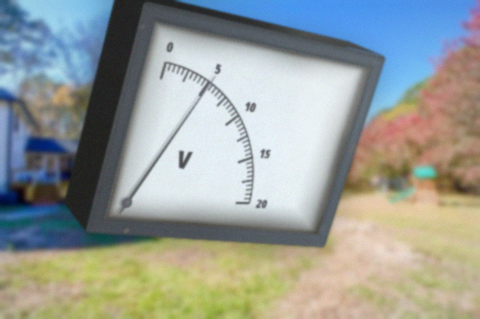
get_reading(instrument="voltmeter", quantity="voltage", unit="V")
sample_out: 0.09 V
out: 5 V
